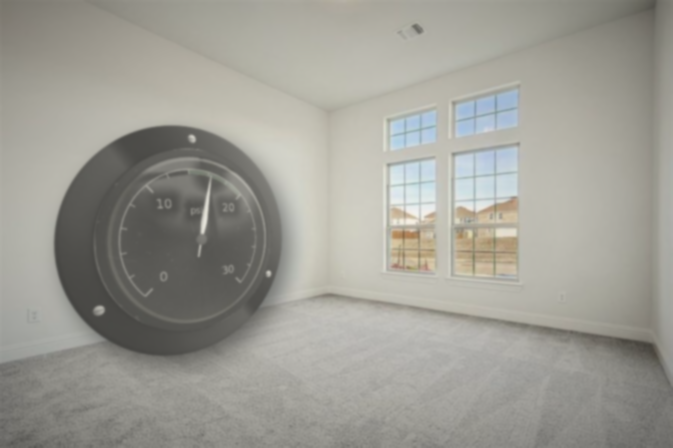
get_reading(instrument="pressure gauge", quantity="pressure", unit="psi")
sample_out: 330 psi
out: 16 psi
